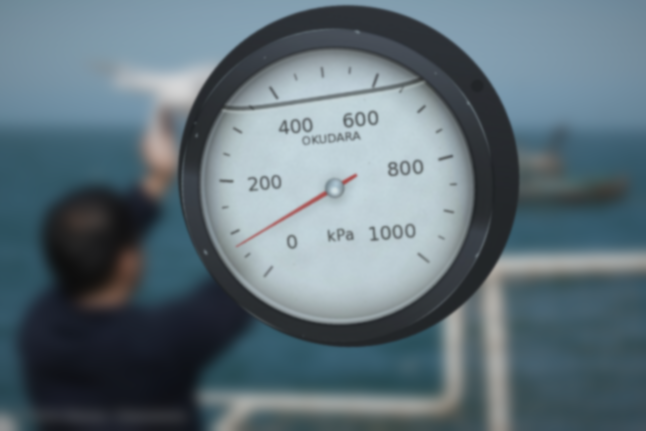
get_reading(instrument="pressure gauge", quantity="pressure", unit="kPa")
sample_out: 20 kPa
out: 75 kPa
